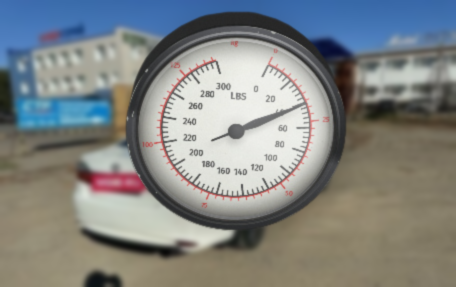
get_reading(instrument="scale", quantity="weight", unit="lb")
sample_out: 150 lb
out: 40 lb
